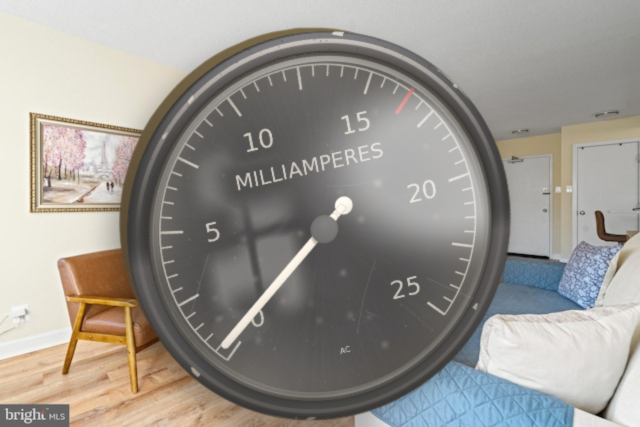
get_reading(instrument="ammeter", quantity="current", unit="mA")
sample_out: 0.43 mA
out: 0.5 mA
